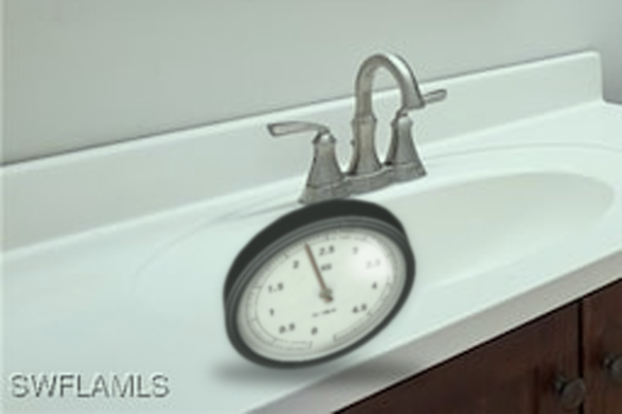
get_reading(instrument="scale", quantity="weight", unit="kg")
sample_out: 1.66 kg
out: 2.25 kg
